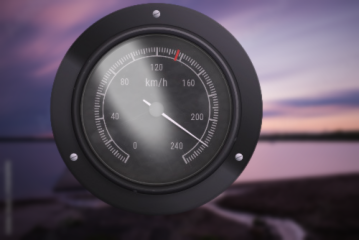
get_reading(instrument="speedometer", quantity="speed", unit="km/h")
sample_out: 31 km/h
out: 220 km/h
